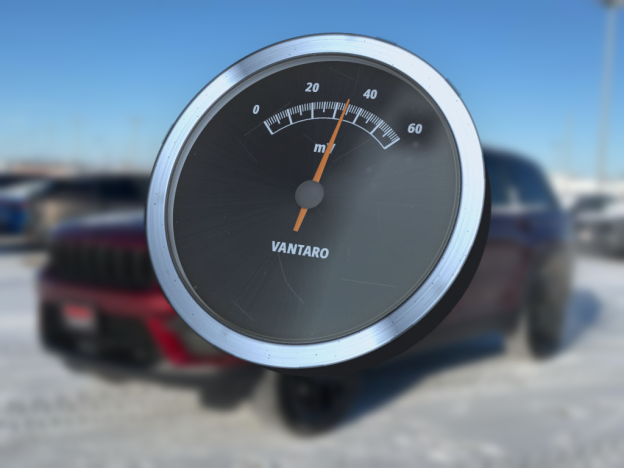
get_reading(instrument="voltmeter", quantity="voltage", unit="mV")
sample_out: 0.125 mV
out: 35 mV
